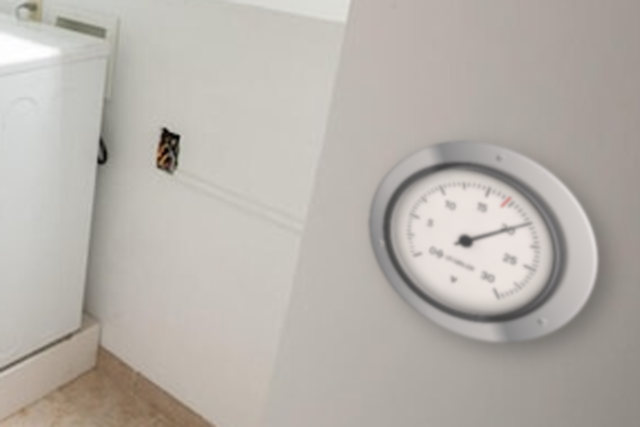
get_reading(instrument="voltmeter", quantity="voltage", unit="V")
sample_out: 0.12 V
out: 20 V
